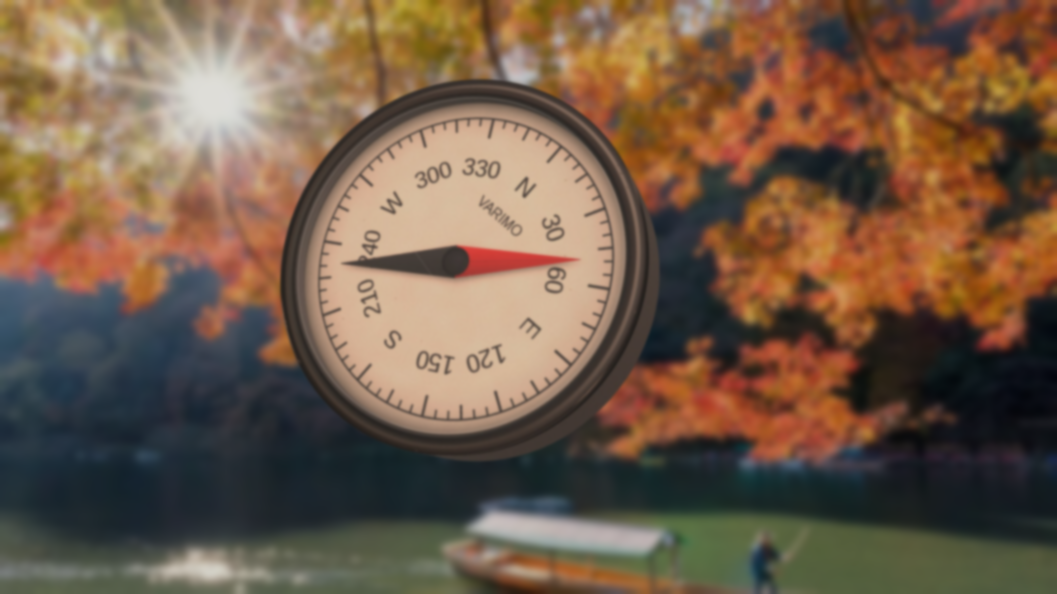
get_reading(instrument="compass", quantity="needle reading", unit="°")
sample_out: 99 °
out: 50 °
